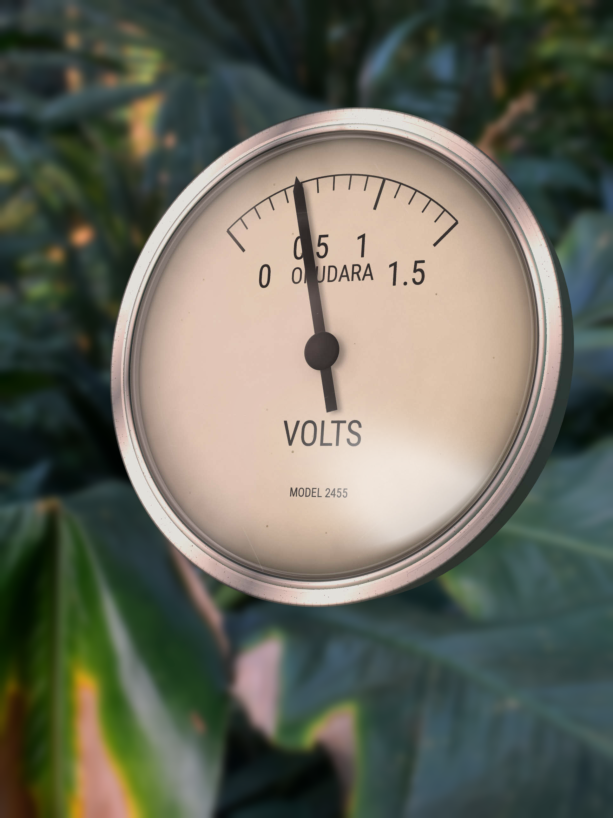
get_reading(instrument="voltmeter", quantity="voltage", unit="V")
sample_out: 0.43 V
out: 0.5 V
